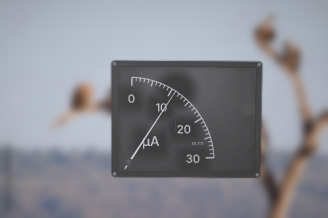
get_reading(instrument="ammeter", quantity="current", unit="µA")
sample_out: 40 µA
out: 11 µA
